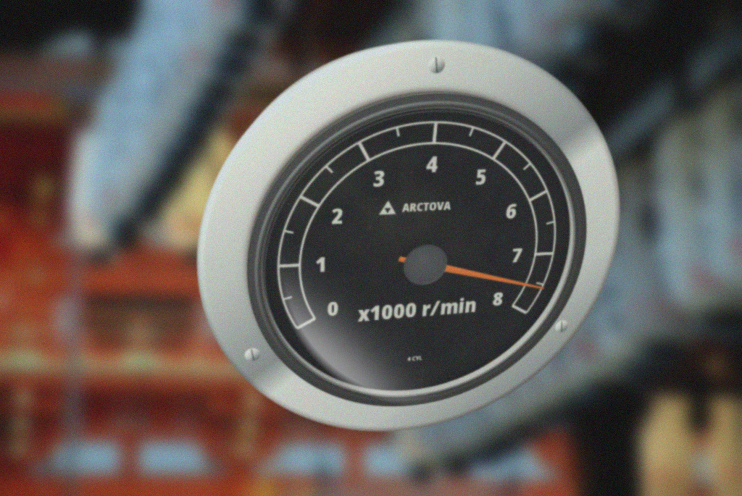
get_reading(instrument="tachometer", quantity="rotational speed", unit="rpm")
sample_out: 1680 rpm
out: 7500 rpm
